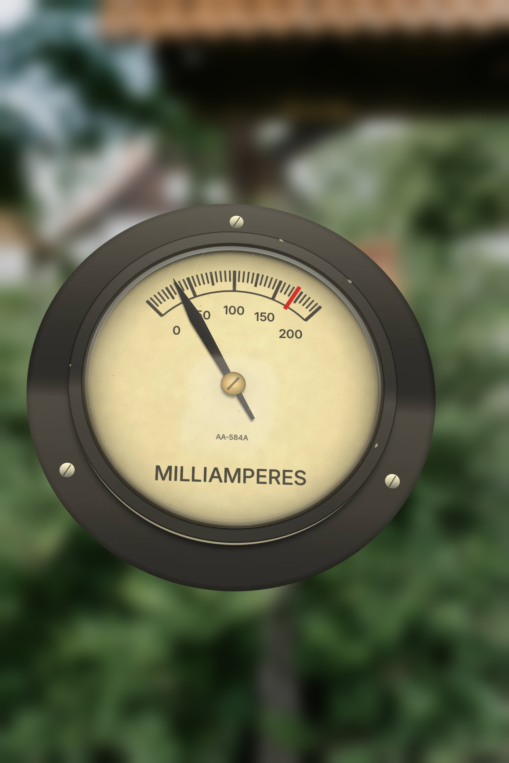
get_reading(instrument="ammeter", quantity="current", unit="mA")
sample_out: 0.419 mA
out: 35 mA
